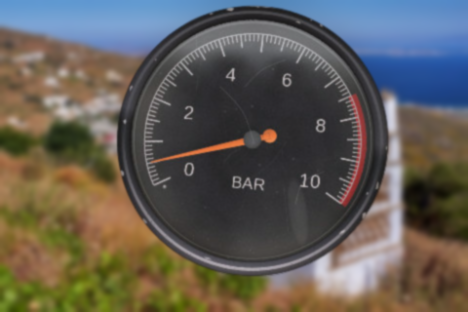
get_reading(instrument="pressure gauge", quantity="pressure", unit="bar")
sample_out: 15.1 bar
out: 0.5 bar
